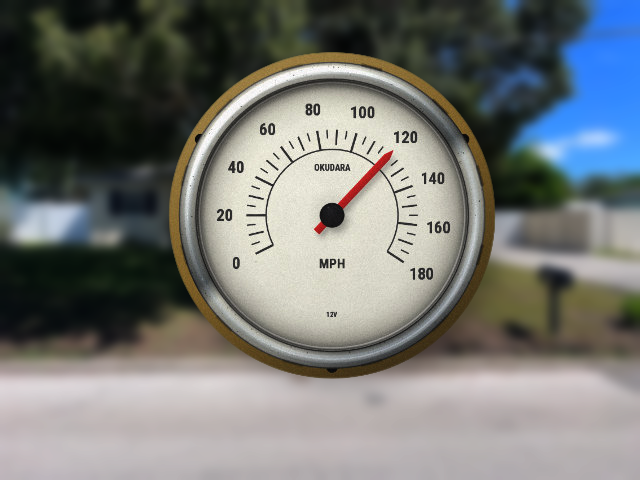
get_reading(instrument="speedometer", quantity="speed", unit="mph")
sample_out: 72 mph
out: 120 mph
